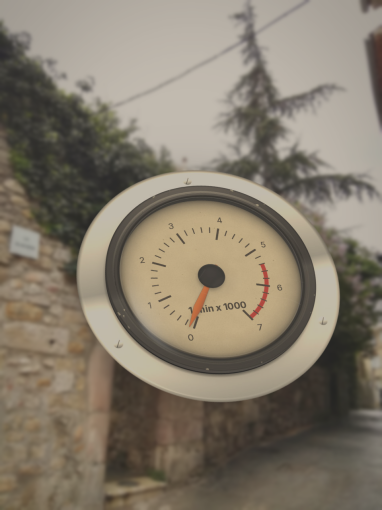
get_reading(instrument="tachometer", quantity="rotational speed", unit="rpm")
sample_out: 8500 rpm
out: 100 rpm
